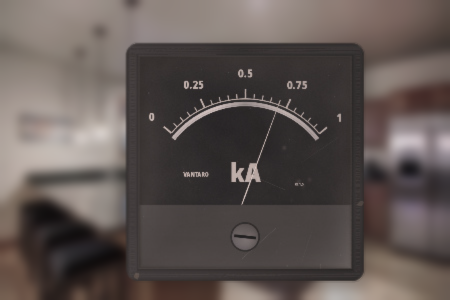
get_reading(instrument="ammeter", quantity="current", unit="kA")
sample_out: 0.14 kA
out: 0.7 kA
